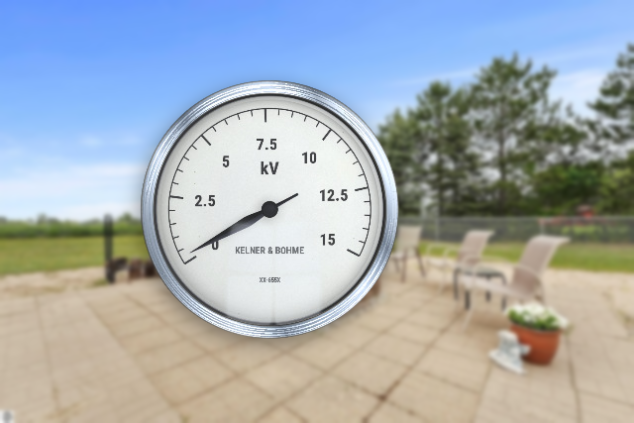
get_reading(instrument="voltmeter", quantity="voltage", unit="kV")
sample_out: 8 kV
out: 0.25 kV
